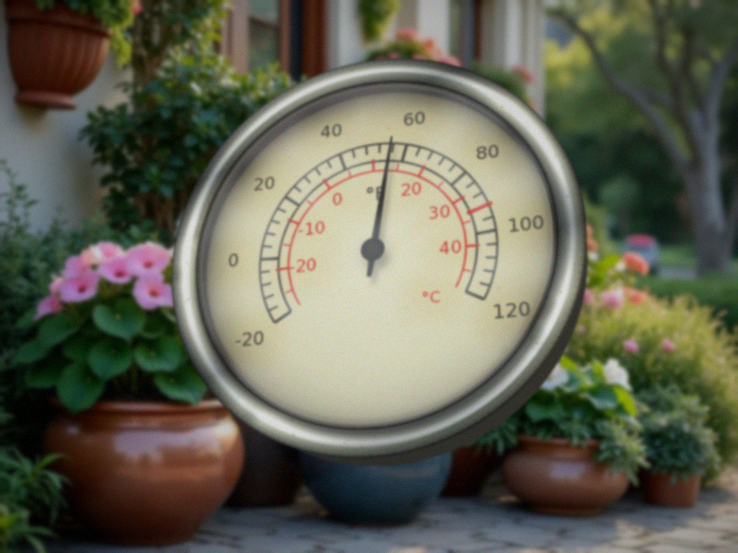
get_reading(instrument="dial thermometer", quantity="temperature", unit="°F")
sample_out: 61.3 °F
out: 56 °F
